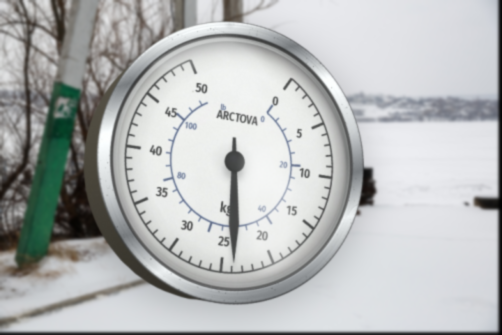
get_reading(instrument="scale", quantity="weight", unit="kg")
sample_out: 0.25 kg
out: 24 kg
